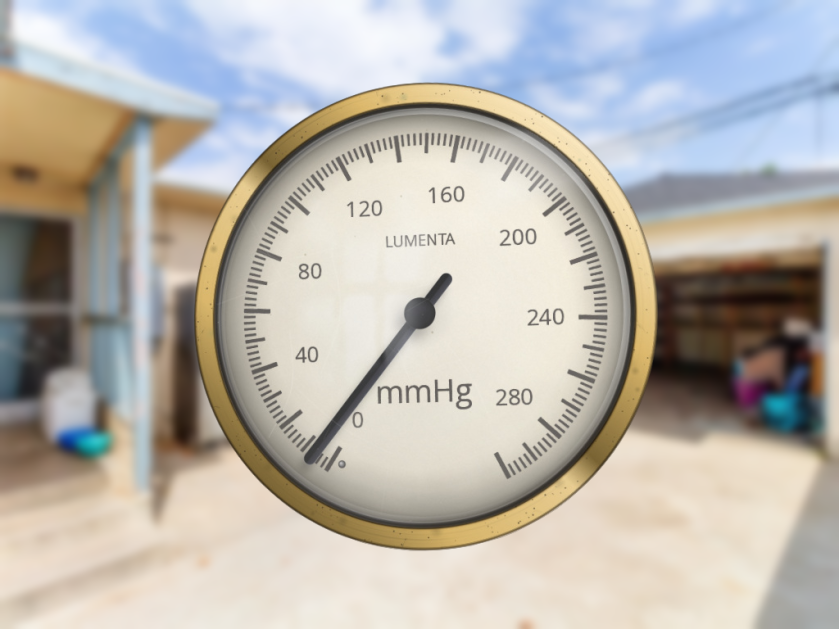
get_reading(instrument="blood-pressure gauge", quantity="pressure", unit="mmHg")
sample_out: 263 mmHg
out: 6 mmHg
